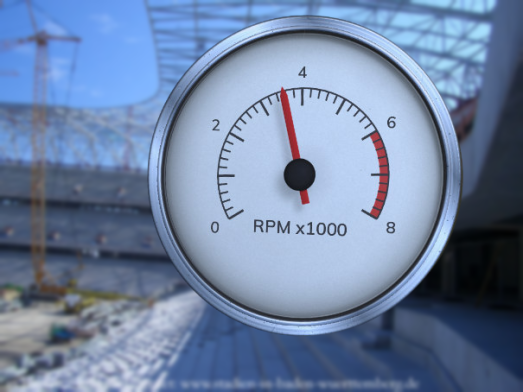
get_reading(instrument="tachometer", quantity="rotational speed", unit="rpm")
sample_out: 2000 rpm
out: 3600 rpm
